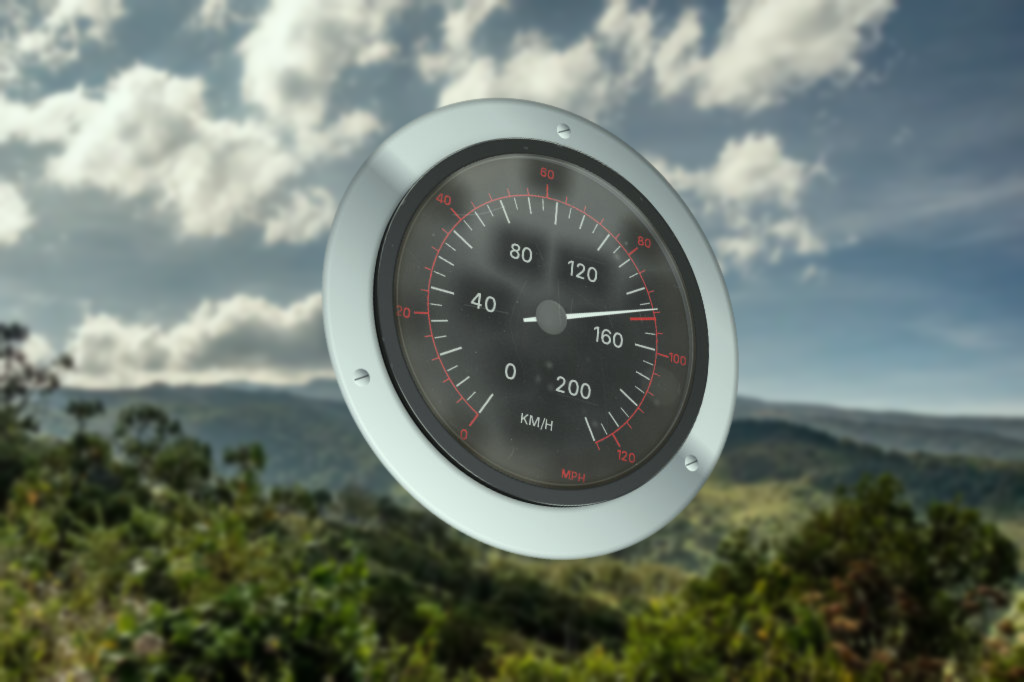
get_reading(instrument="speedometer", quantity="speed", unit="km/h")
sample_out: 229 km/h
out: 147.5 km/h
